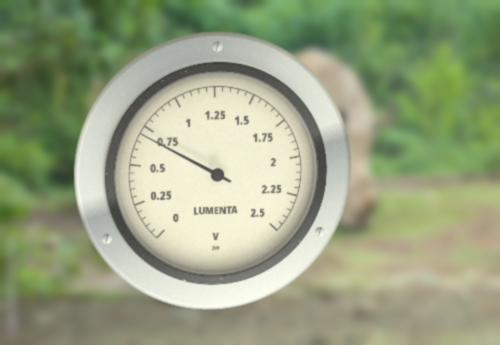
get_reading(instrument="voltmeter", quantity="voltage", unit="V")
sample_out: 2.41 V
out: 0.7 V
